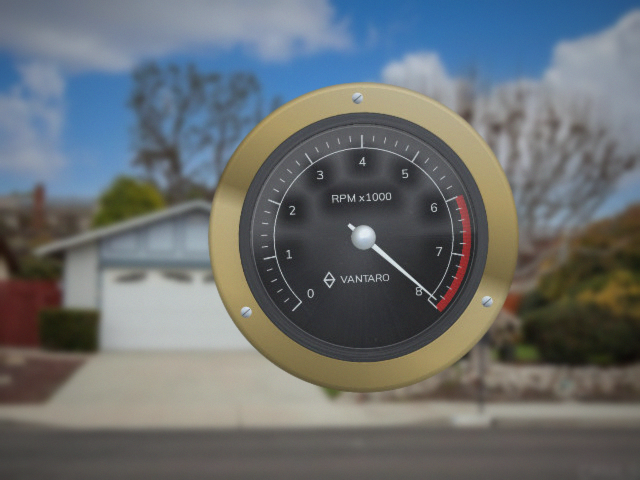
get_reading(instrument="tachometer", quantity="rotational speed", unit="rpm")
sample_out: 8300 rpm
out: 7900 rpm
